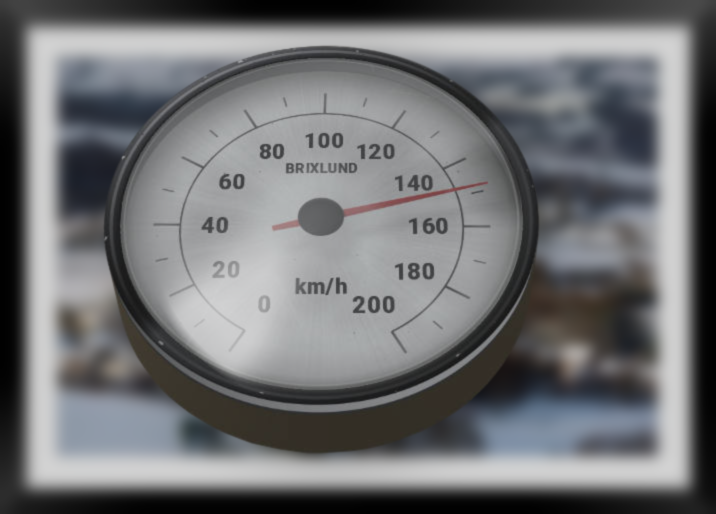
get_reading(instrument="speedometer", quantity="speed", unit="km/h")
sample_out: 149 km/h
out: 150 km/h
